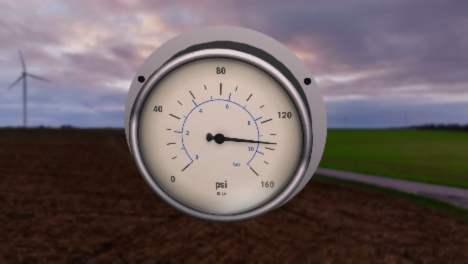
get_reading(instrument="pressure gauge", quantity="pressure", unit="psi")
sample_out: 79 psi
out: 135 psi
